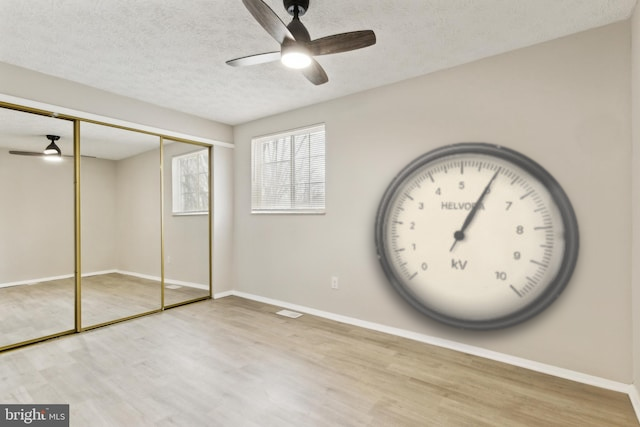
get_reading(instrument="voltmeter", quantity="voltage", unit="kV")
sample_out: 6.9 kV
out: 6 kV
